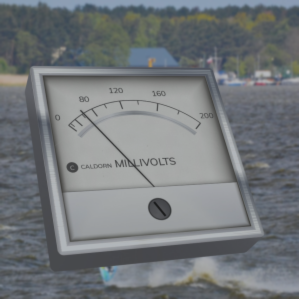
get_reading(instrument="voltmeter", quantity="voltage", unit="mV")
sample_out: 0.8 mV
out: 60 mV
